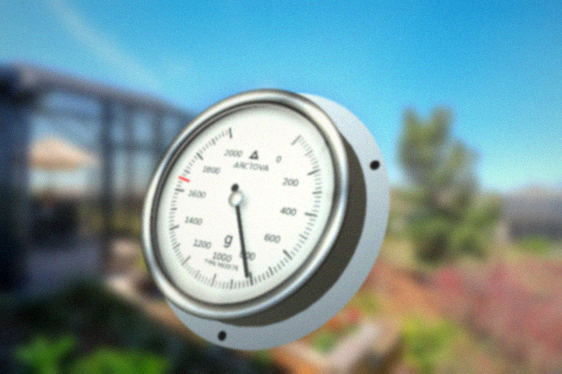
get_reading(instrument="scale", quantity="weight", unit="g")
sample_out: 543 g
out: 800 g
